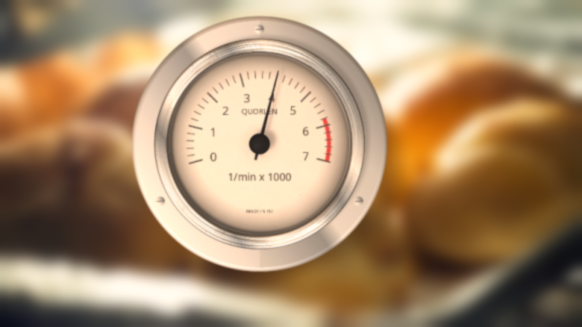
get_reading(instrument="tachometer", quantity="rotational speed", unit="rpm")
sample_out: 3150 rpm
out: 4000 rpm
